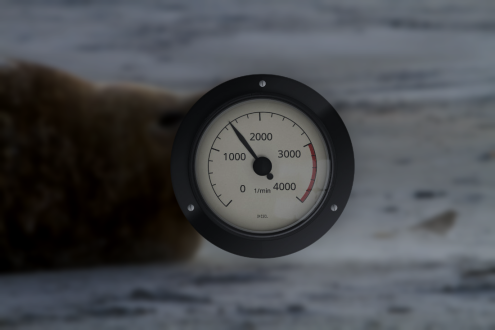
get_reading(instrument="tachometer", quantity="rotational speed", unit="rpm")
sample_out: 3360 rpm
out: 1500 rpm
